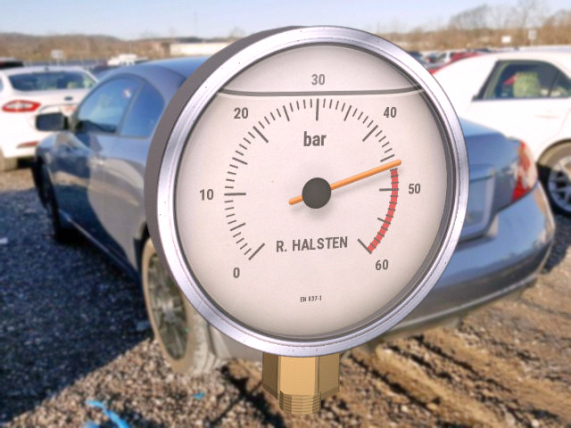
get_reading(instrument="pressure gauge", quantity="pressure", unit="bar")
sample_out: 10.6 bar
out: 46 bar
